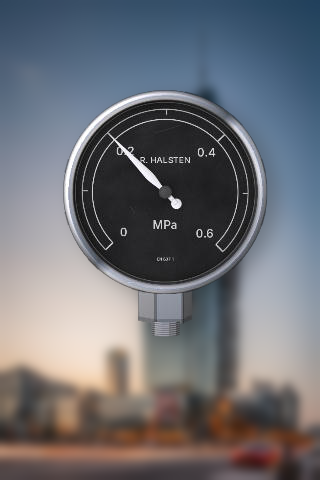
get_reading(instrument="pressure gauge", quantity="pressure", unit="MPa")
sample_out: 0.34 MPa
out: 0.2 MPa
